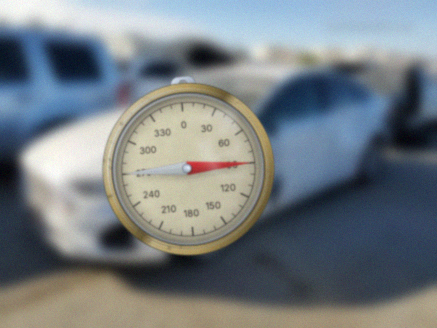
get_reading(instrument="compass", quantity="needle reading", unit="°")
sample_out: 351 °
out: 90 °
